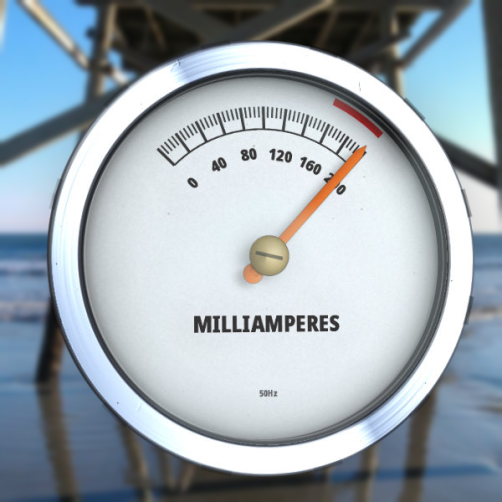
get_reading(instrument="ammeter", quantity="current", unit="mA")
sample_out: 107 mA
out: 196 mA
